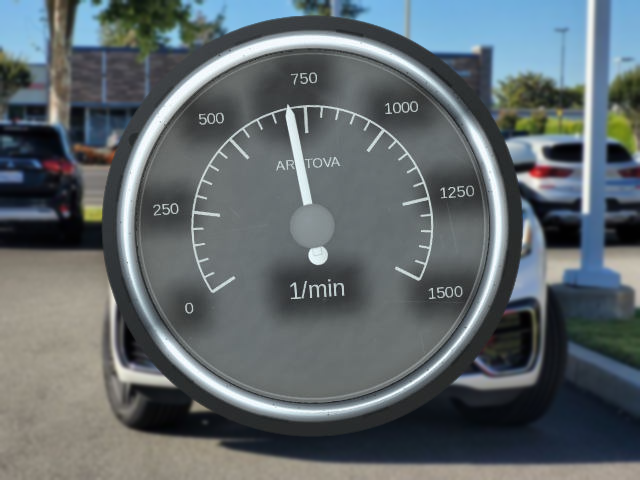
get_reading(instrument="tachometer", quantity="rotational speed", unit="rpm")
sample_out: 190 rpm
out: 700 rpm
